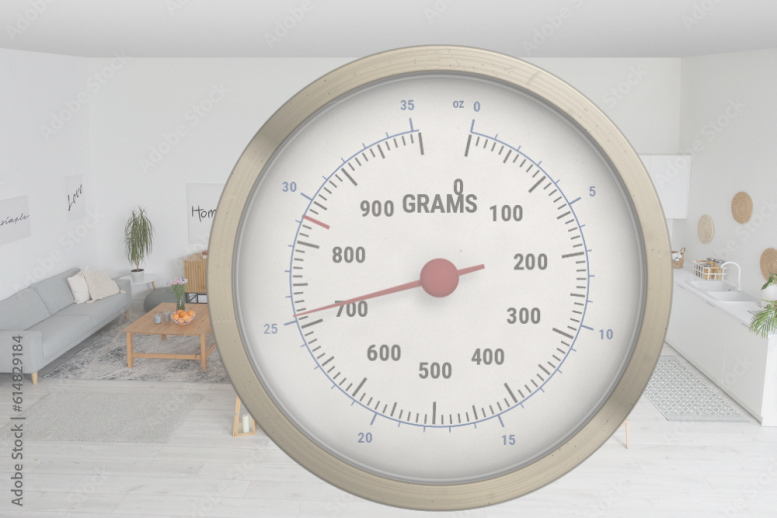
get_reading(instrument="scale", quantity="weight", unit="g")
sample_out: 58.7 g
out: 715 g
